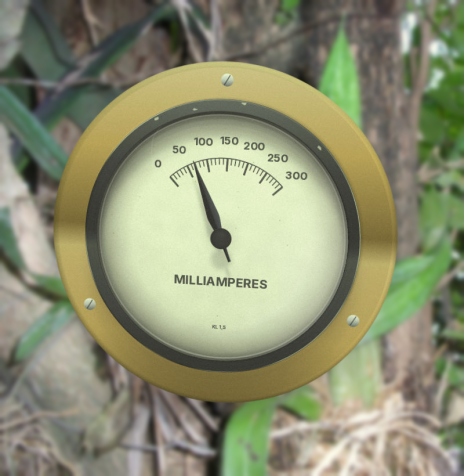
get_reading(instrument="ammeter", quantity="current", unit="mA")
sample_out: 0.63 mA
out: 70 mA
